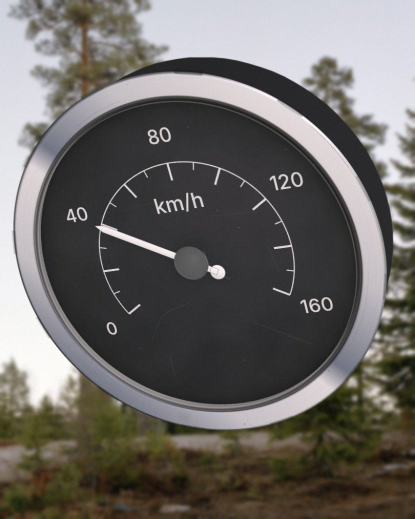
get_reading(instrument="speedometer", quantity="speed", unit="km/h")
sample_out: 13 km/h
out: 40 km/h
